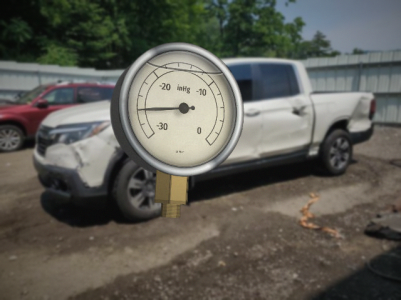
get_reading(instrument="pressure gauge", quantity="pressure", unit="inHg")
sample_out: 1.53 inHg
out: -26 inHg
